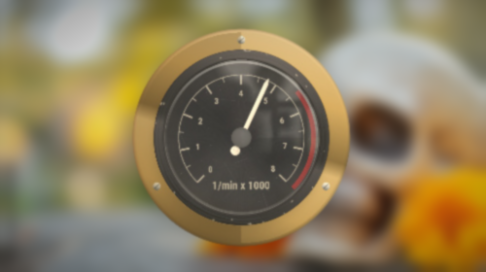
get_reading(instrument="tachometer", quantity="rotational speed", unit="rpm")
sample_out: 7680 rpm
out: 4750 rpm
